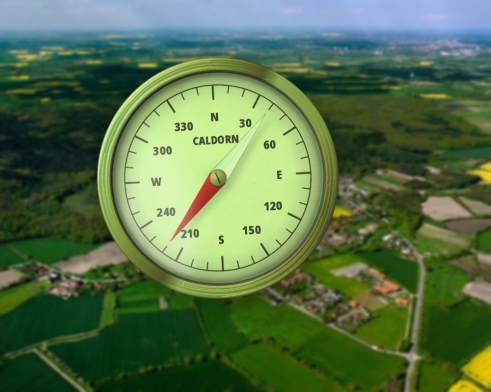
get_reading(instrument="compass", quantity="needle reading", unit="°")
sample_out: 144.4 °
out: 220 °
